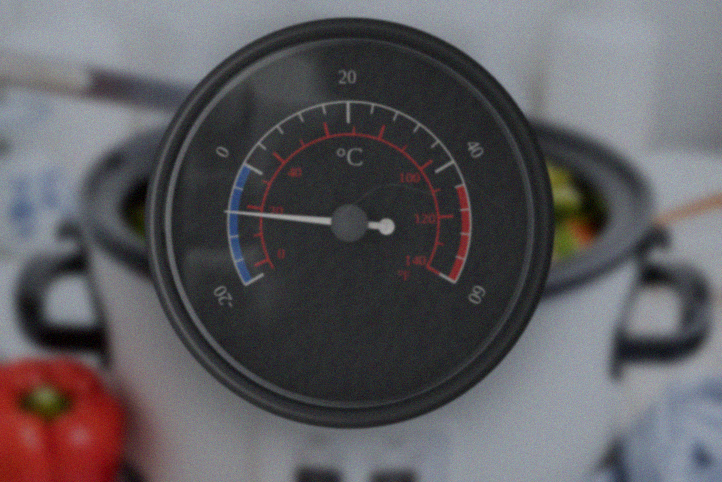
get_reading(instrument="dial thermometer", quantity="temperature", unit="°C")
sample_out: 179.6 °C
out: -8 °C
